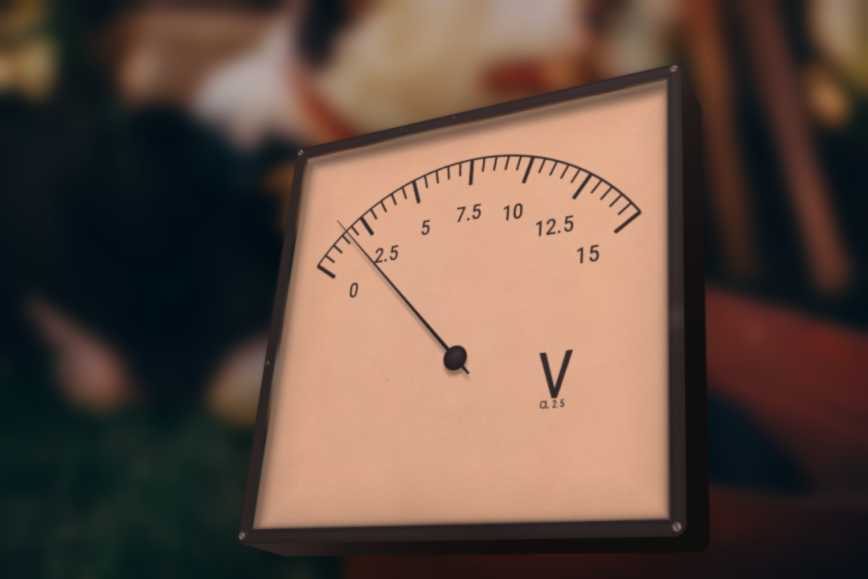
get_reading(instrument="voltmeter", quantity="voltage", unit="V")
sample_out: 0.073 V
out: 1.75 V
